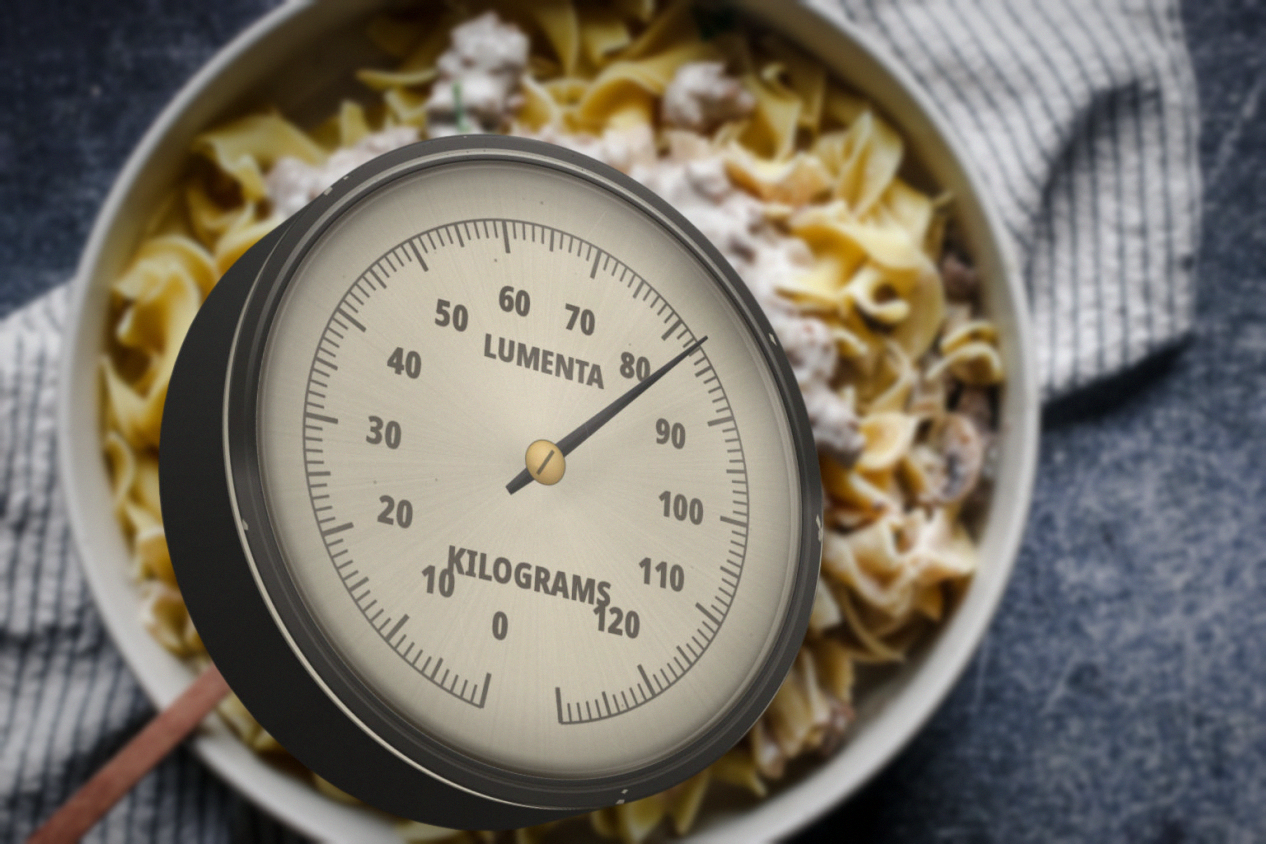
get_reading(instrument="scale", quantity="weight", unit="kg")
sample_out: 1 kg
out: 82.5 kg
